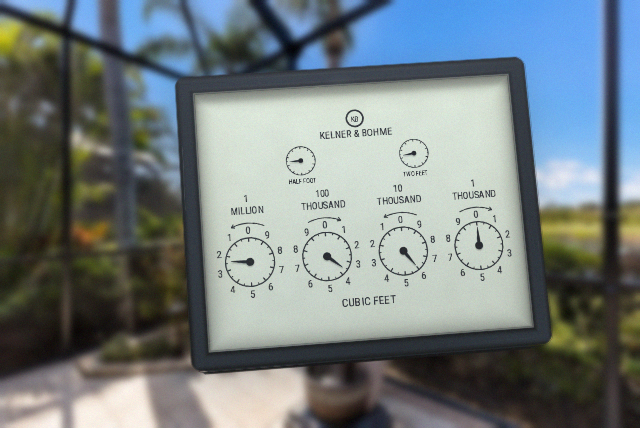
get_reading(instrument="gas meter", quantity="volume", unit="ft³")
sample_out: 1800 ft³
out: 236000 ft³
